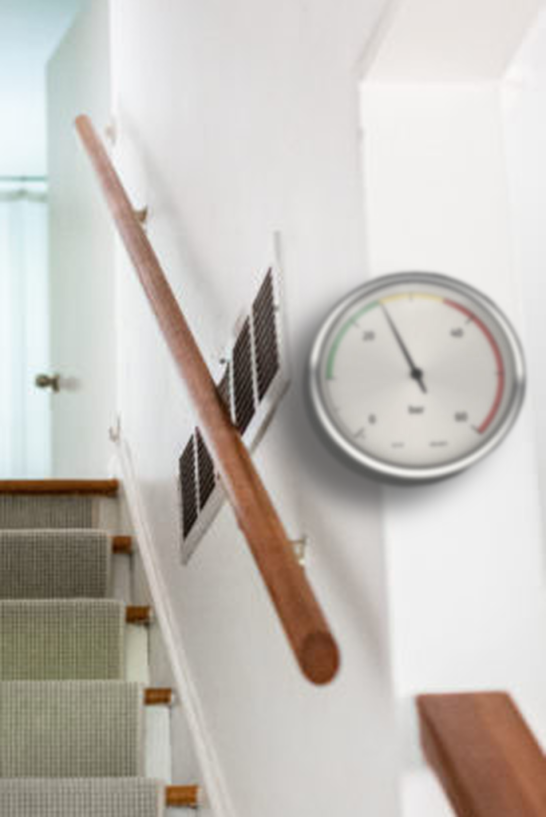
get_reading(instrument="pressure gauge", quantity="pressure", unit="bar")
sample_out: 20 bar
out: 25 bar
